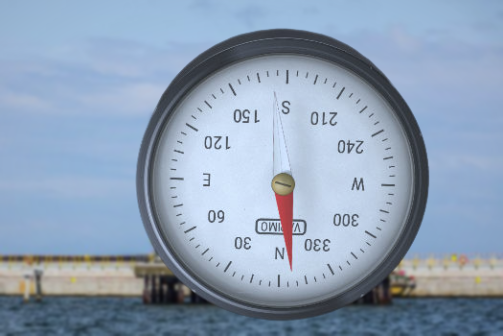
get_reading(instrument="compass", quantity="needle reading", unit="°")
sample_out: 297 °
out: 352.5 °
